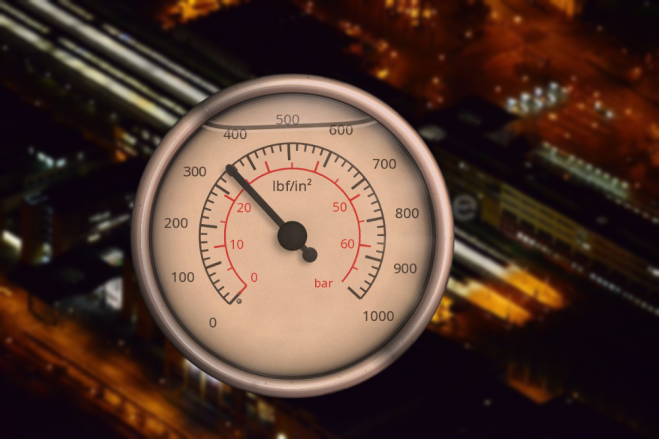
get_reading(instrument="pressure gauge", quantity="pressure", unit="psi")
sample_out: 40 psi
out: 350 psi
